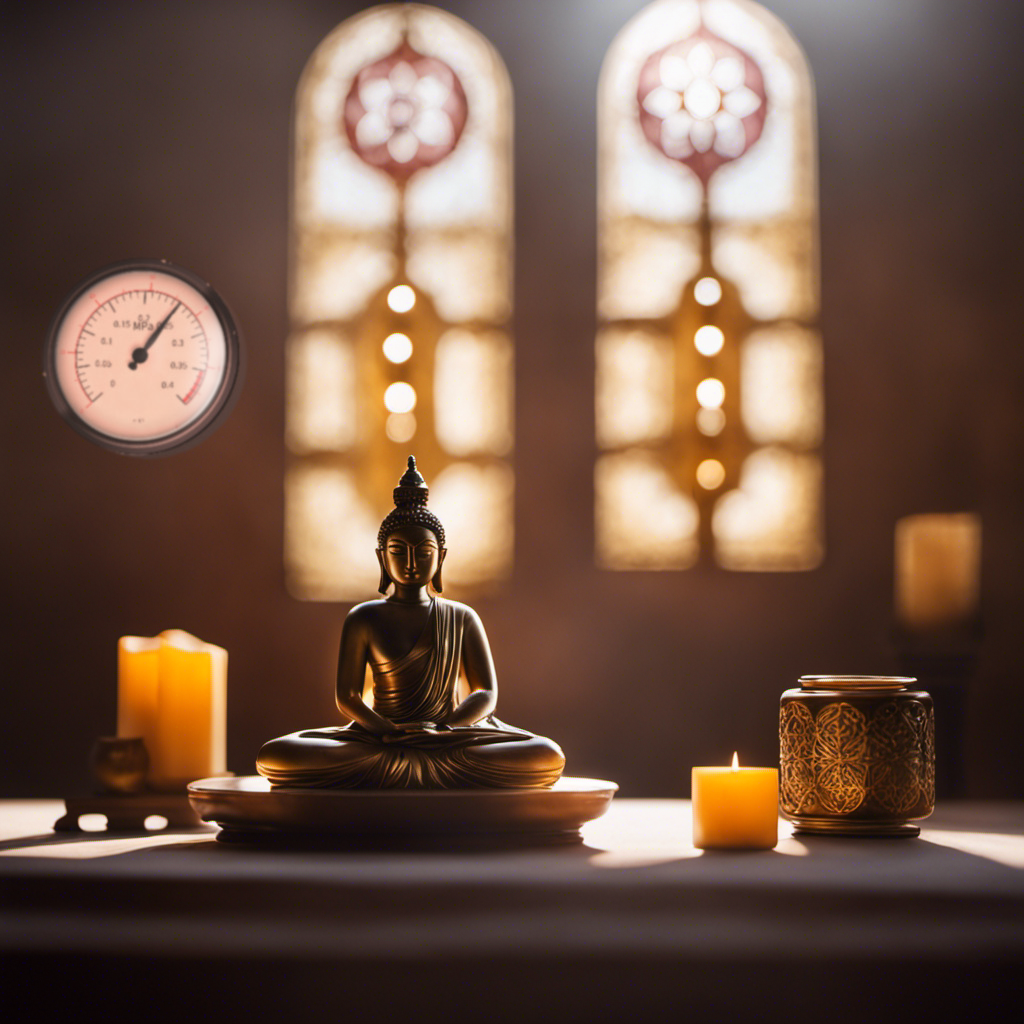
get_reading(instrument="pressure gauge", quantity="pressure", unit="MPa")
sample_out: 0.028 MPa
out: 0.25 MPa
